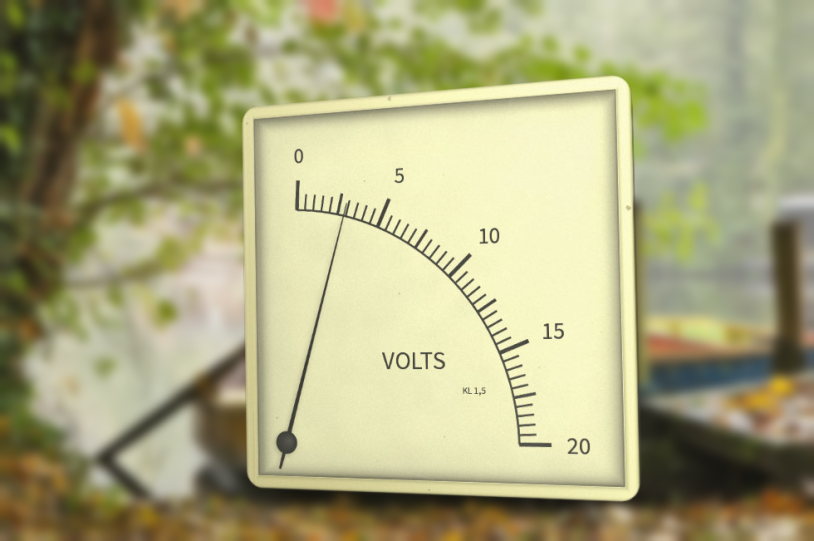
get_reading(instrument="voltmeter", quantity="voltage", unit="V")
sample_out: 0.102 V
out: 3 V
